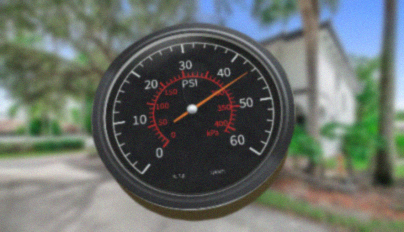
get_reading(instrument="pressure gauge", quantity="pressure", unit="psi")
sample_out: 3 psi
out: 44 psi
